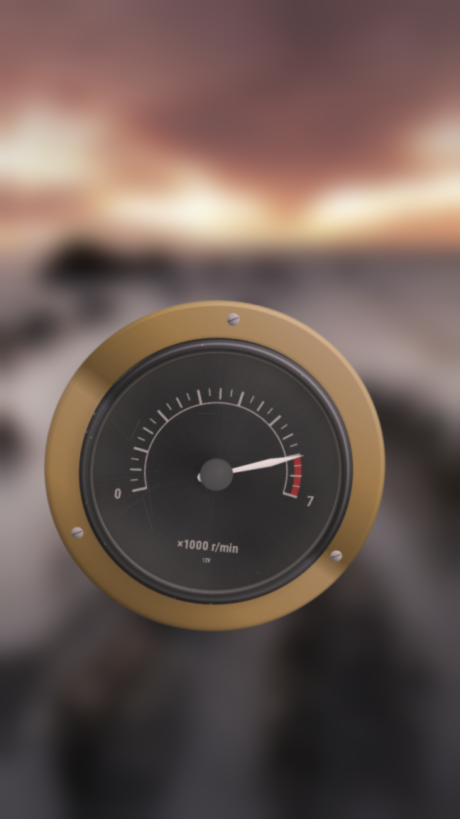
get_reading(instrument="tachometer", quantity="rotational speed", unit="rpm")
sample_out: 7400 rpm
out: 6000 rpm
